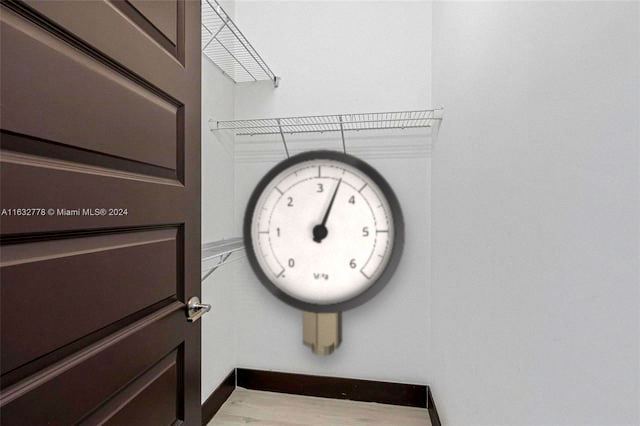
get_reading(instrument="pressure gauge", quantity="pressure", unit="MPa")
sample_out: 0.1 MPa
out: 3.5 MPa
